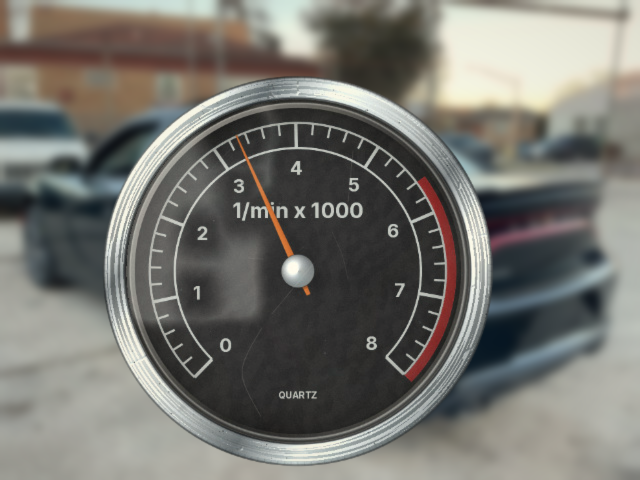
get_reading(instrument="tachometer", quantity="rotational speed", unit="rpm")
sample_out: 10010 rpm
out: 3300 rpm
